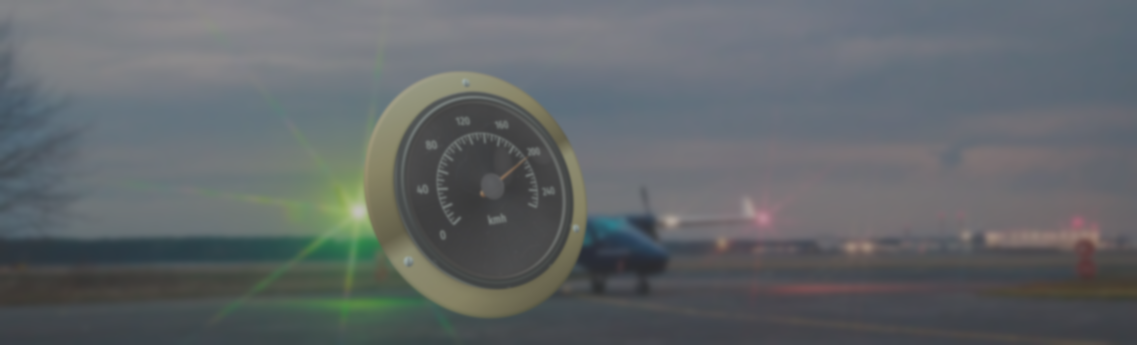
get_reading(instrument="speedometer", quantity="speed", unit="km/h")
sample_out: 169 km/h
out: 200 km/h
